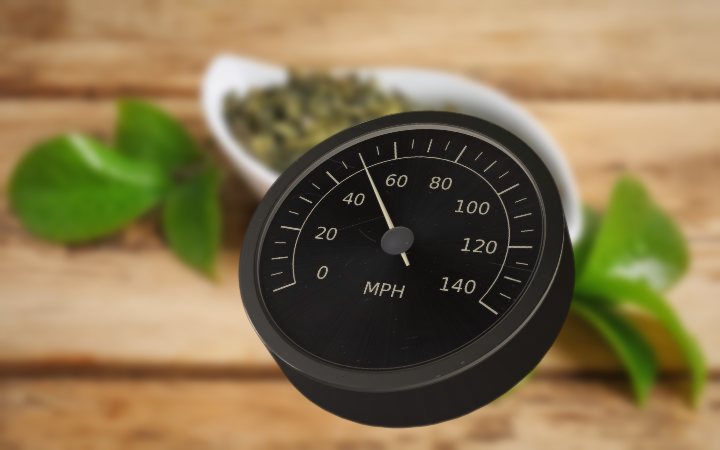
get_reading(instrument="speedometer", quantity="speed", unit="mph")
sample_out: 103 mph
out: 50 mph
